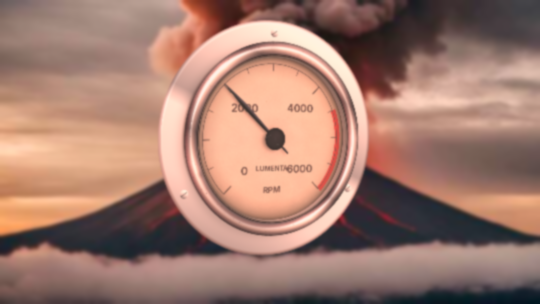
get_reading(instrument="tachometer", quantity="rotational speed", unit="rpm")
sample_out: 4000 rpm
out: 2000 rpm
